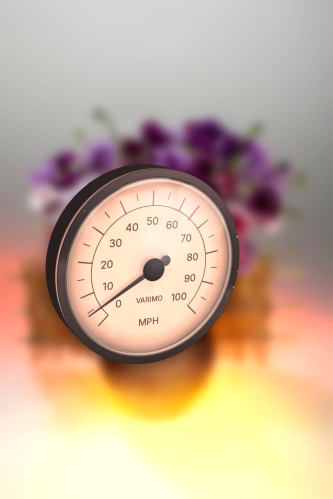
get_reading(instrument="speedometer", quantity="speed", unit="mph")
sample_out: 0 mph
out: 5 mph
